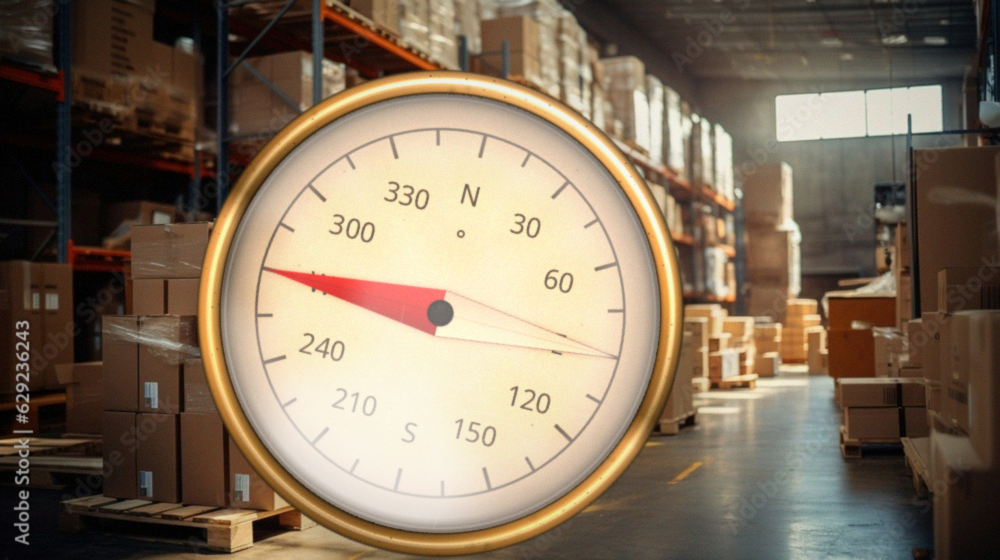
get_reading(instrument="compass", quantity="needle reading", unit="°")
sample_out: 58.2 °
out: 270 °
